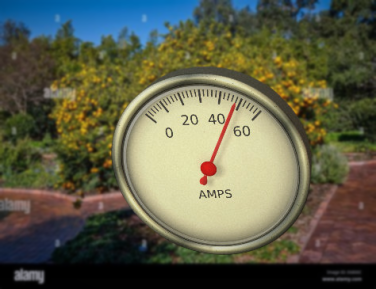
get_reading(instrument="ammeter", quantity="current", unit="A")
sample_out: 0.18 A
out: 48 A
